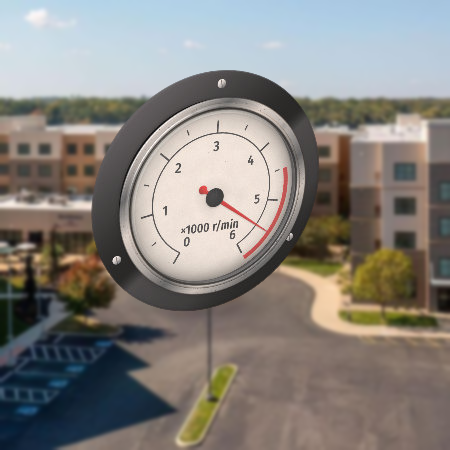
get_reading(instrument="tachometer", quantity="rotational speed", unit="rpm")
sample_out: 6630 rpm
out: 5500 rpm
